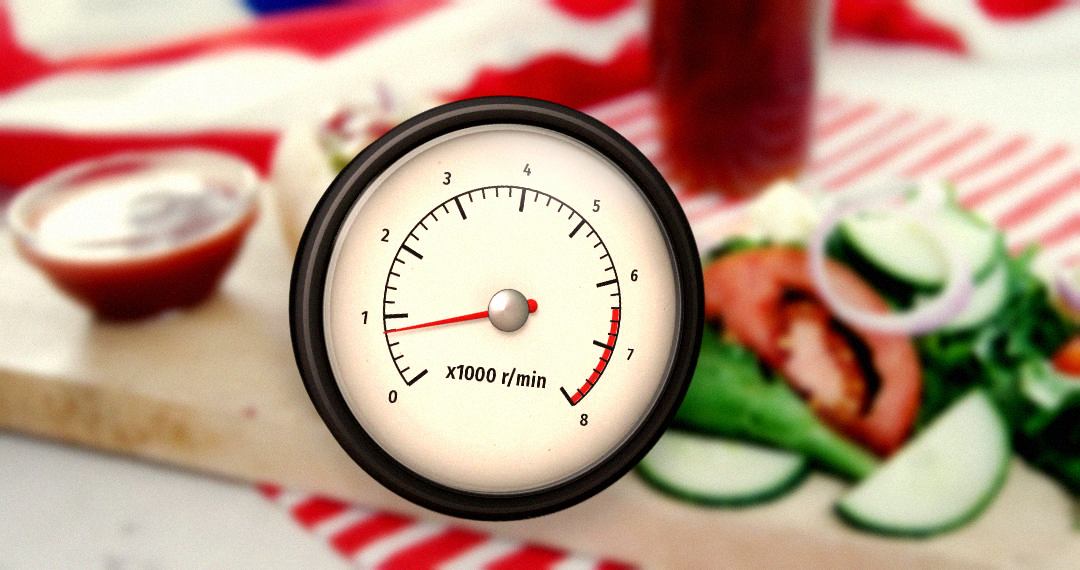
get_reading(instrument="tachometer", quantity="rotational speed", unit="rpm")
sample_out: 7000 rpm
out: 800 rpm
